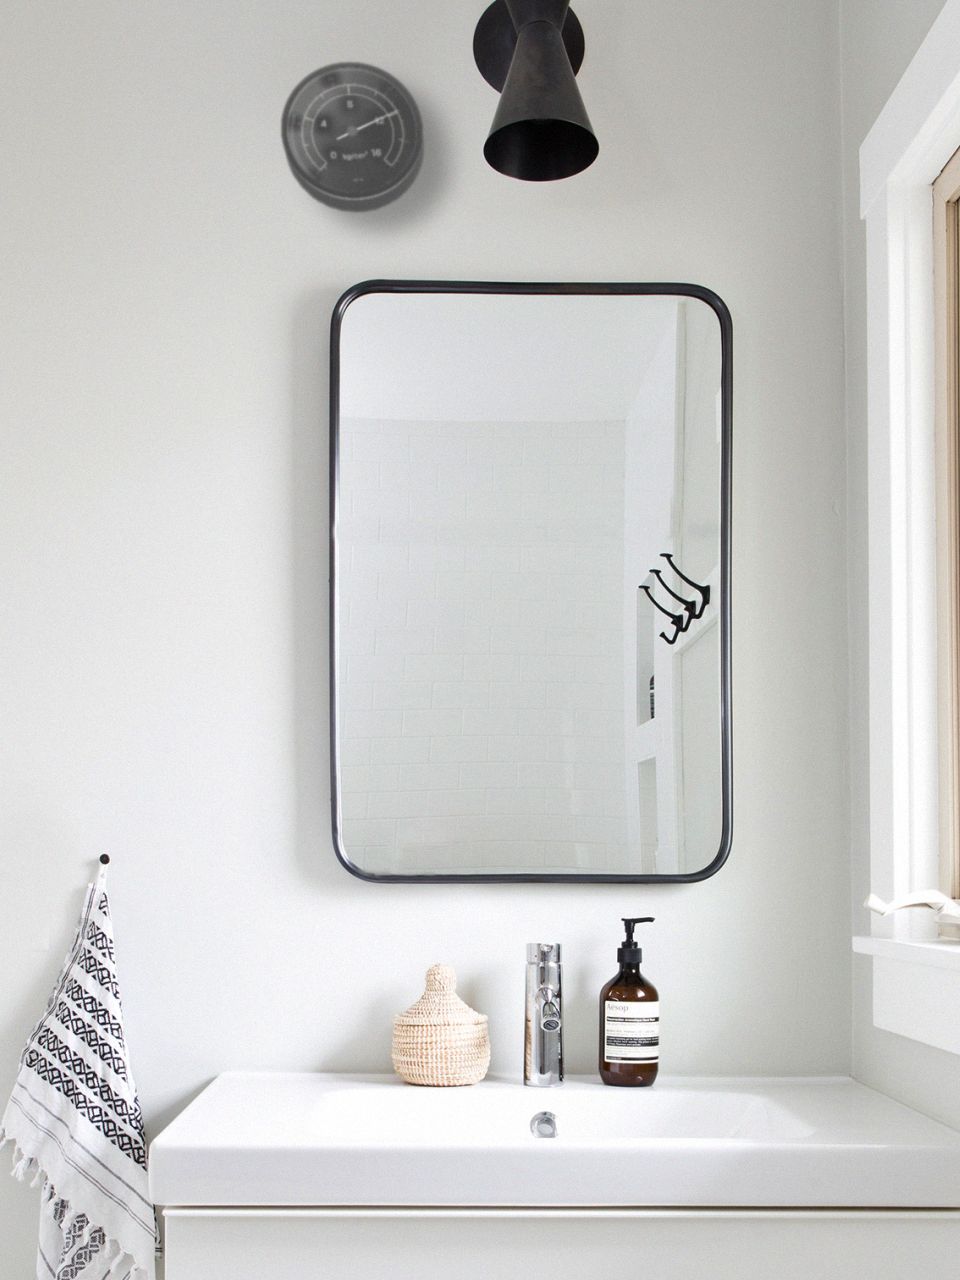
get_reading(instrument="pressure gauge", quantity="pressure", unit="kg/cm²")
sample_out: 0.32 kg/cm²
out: 12 kg/cm²
